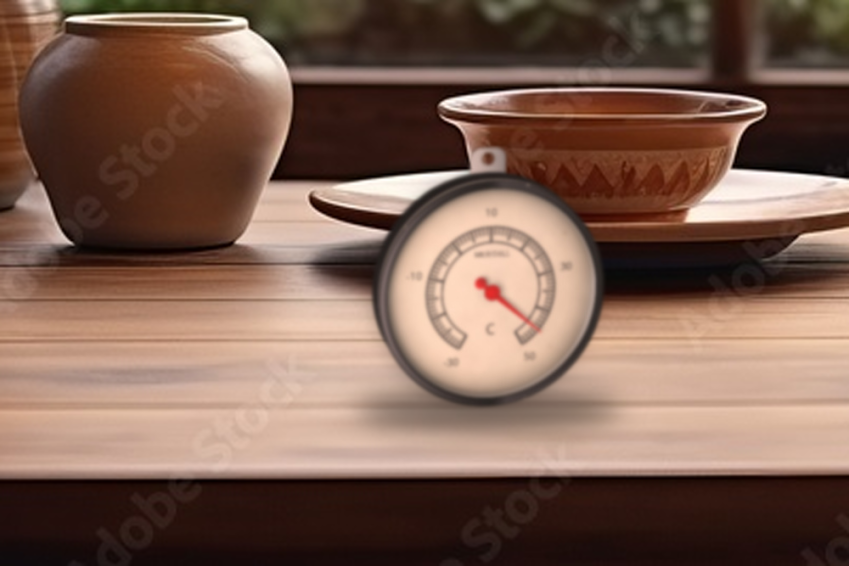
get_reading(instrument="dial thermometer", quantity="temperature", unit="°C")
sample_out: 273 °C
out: 45 °C
